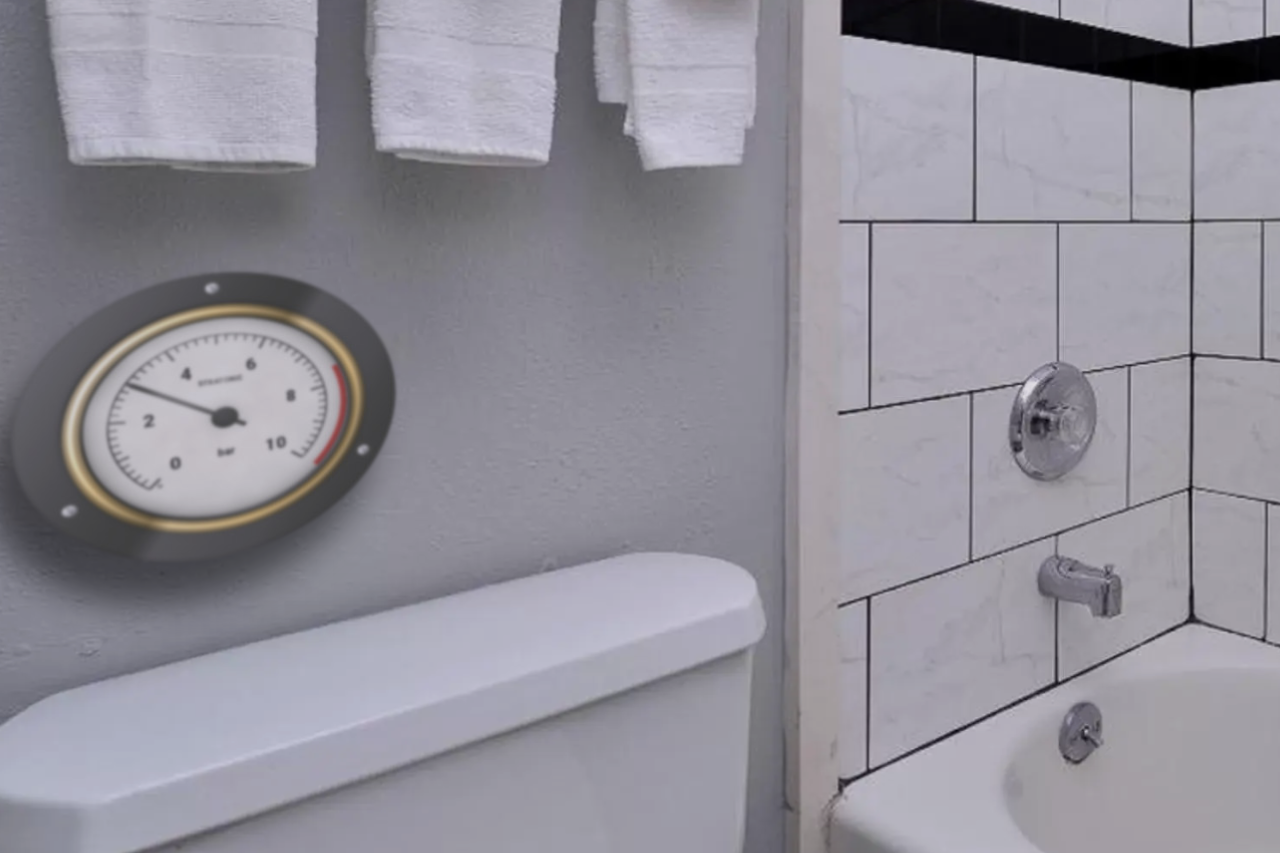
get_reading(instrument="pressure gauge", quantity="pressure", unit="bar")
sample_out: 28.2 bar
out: 3 bar
